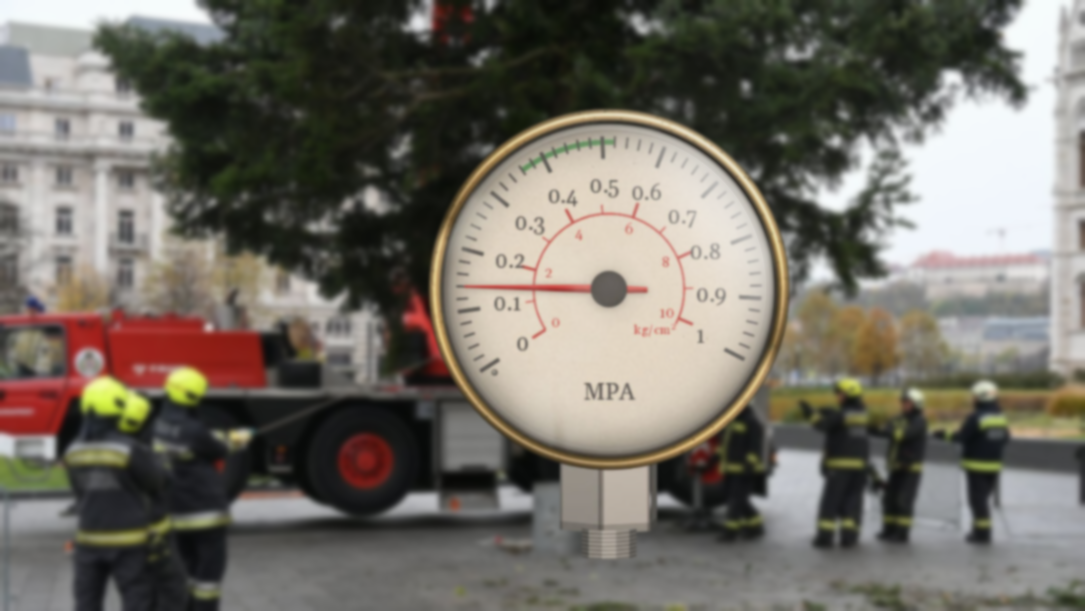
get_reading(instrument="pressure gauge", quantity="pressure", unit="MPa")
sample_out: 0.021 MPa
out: 0.14 MPa
